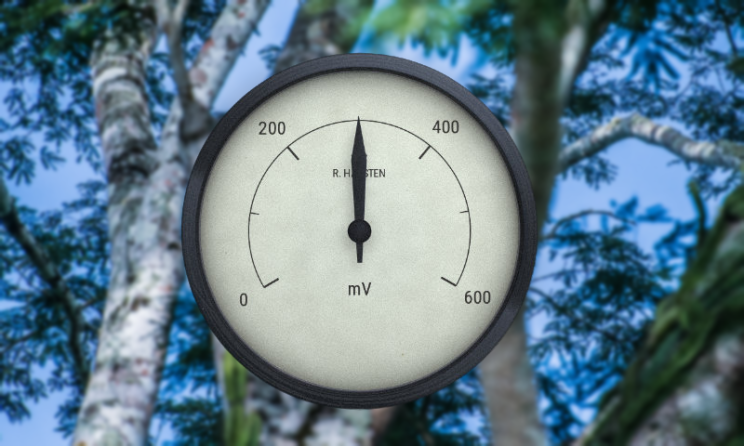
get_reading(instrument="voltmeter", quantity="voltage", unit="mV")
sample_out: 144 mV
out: 300 mV
